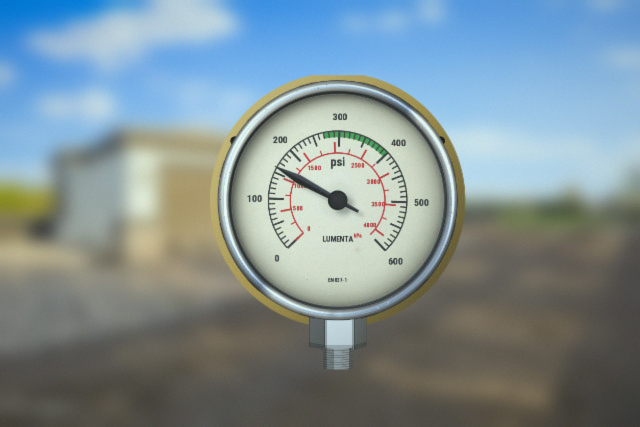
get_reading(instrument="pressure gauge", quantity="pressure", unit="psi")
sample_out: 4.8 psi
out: 160 psi
